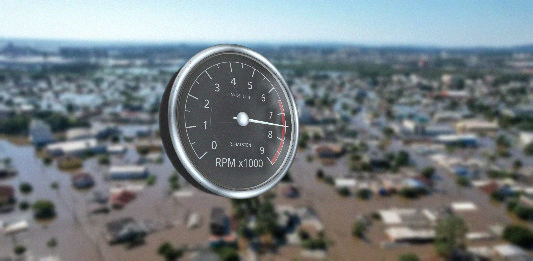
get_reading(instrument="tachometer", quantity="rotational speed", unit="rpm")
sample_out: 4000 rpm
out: 7500 rpm
